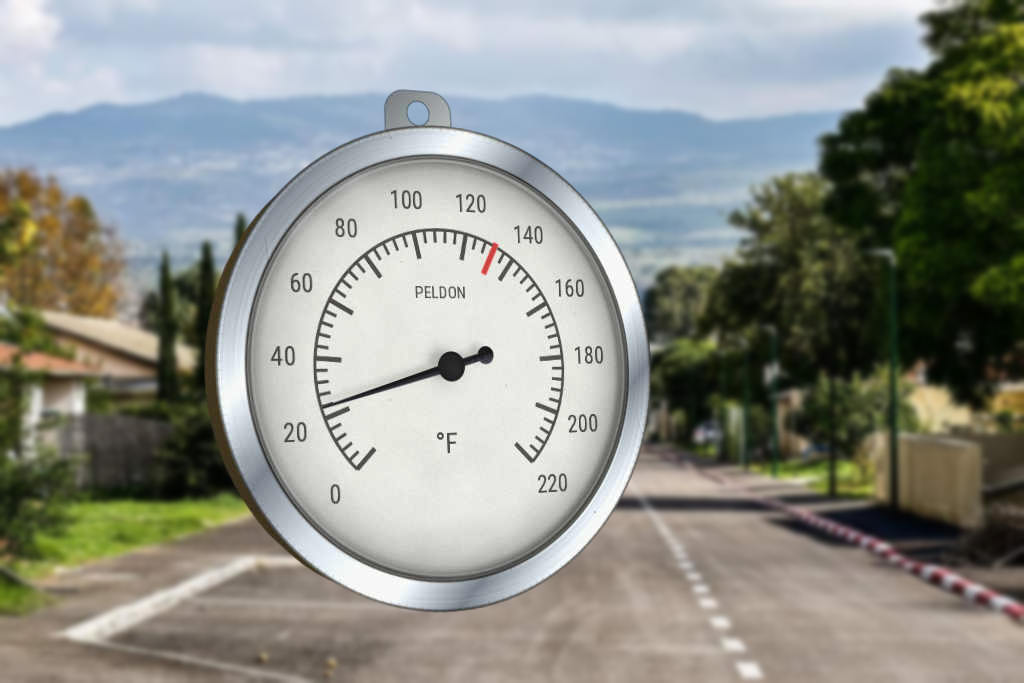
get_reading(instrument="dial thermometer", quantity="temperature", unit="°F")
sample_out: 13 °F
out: 24 °F
